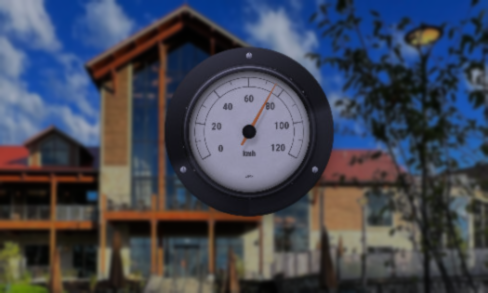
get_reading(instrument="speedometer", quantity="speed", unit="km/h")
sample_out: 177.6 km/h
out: 75 km/h
